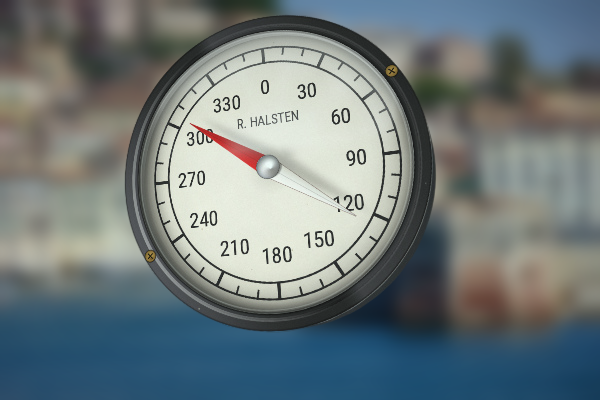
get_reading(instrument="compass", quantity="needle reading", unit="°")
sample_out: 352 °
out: 305 °
